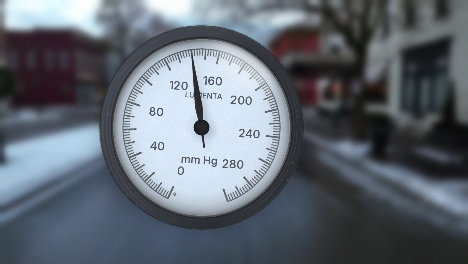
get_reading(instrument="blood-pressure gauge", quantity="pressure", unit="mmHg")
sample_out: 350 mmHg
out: 140 mmHg
